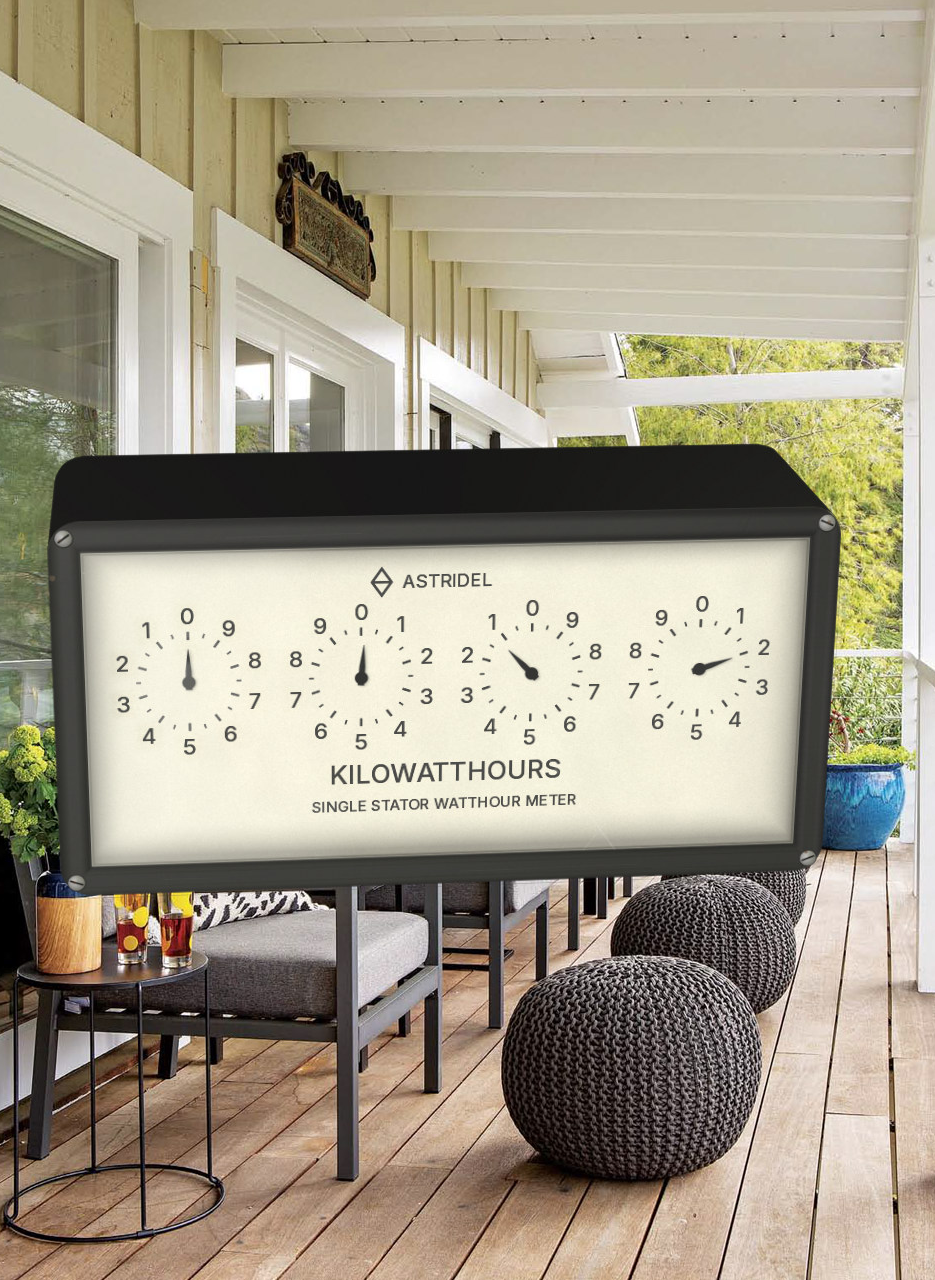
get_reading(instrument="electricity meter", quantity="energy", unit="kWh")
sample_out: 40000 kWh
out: 12 kWh
